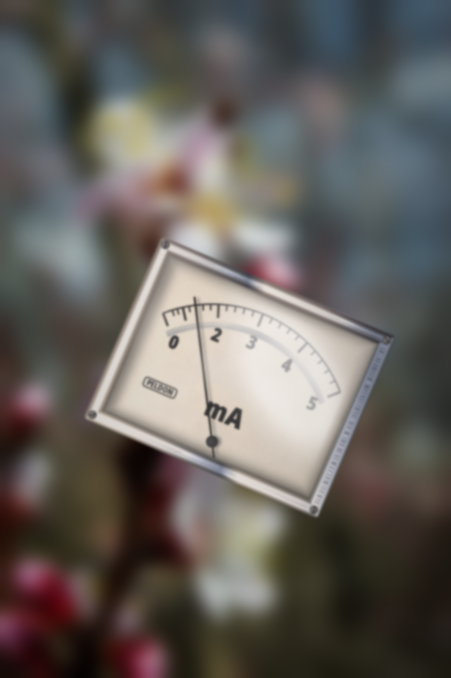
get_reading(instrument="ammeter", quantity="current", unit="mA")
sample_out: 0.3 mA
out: 1.4 mA
